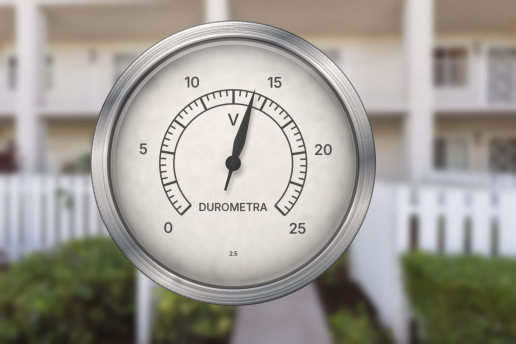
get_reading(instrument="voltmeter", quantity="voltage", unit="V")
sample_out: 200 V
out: 14 V
